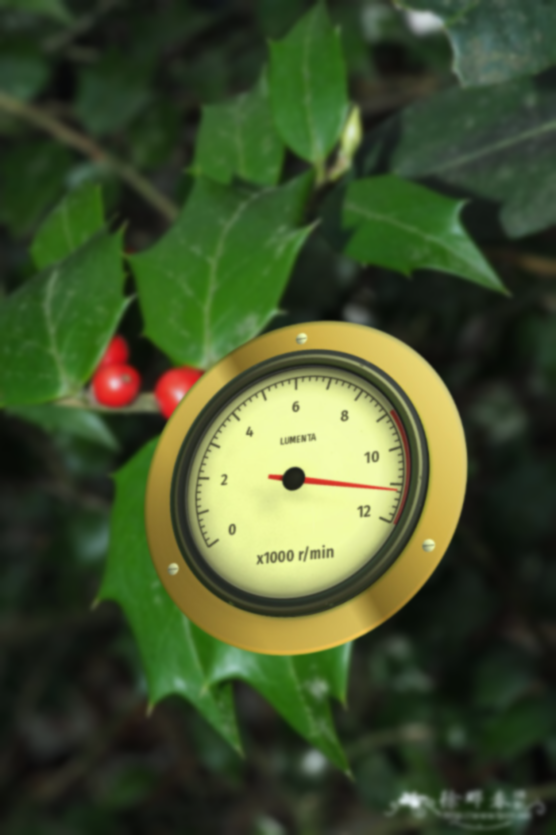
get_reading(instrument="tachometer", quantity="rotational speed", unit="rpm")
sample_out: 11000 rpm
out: 11200 rpm
